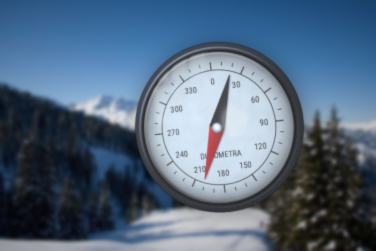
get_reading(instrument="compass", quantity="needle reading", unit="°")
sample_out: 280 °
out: 200 °
